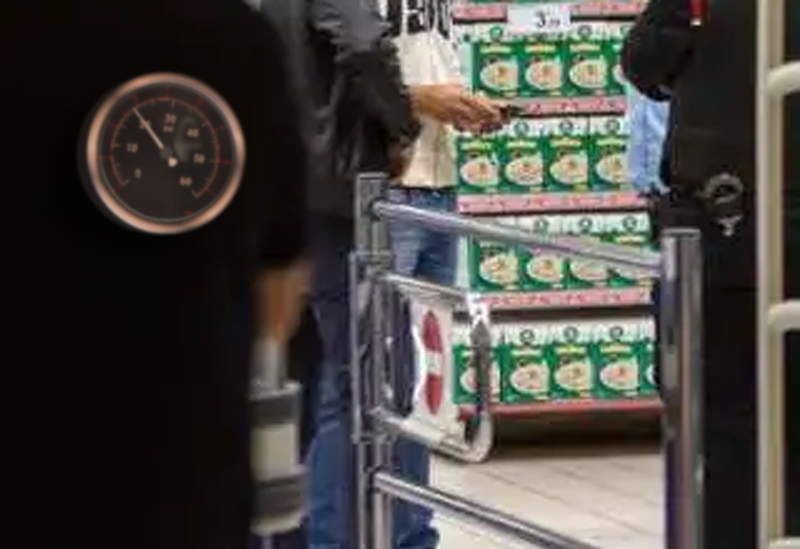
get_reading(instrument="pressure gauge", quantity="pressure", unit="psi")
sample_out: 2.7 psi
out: 20 psi
